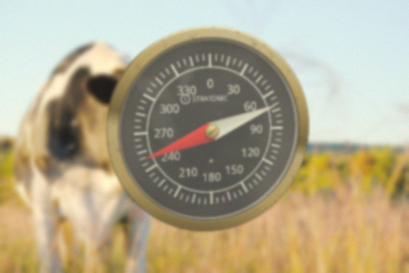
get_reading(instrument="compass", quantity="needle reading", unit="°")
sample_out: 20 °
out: 250 °
